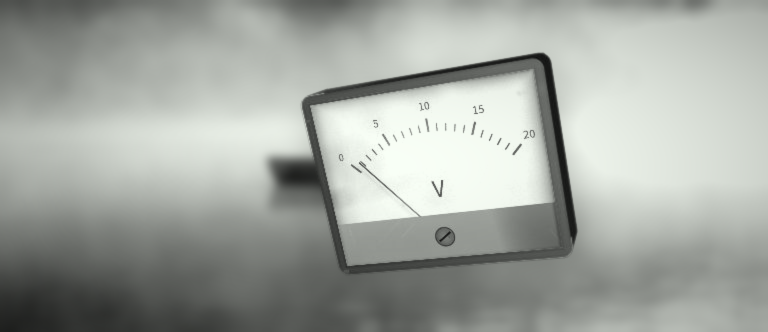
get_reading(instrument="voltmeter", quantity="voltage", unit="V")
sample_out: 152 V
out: 1 V
